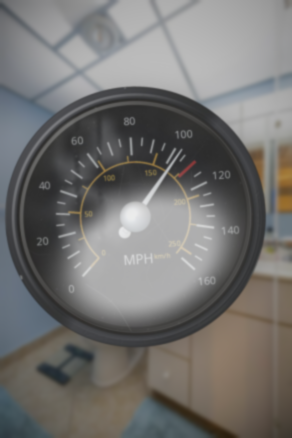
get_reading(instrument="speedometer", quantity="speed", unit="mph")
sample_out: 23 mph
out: 102.5 mph
